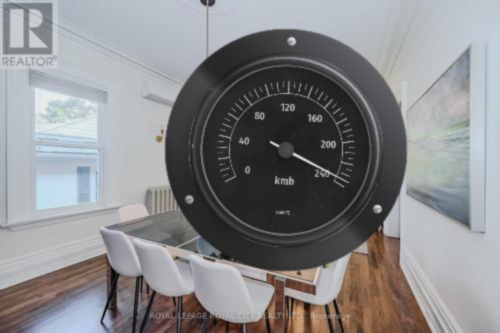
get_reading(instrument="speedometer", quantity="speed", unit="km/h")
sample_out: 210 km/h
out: 235 km/h
